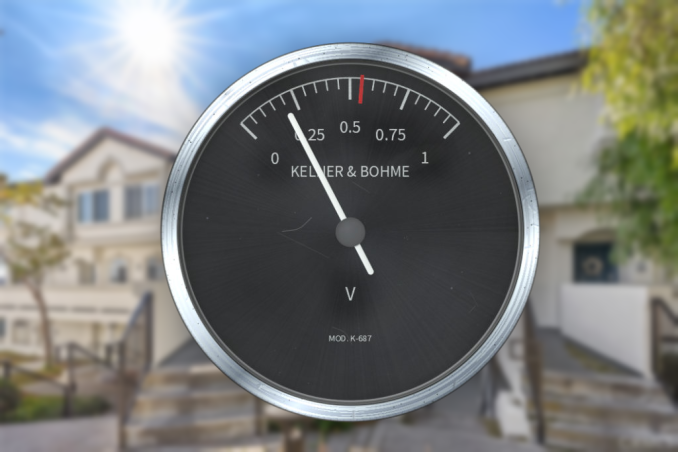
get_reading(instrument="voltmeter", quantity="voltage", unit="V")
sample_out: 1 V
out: 0.2 V
